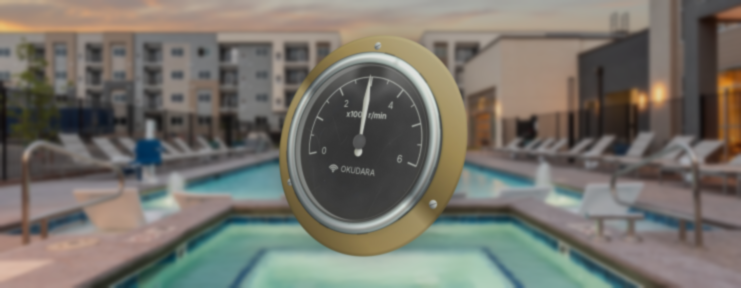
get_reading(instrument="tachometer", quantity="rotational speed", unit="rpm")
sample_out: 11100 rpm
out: 3000 rpm
